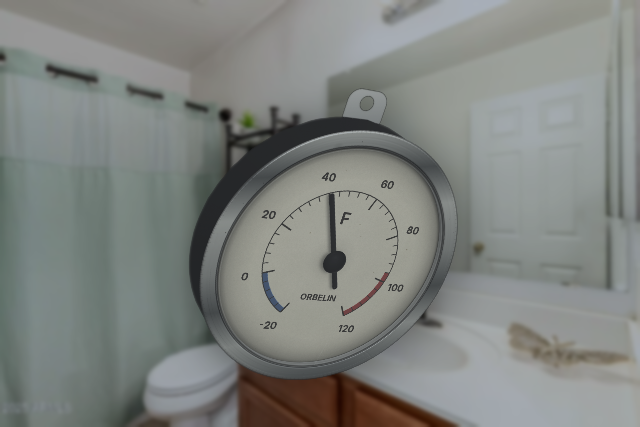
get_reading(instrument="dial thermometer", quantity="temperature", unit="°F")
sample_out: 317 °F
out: 40 °F
